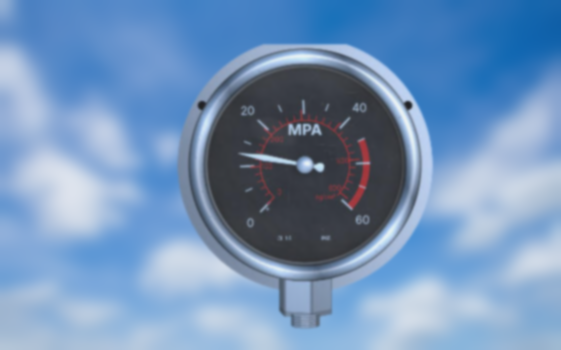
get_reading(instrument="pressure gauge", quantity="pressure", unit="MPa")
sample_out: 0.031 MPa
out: 12.5 MPa
